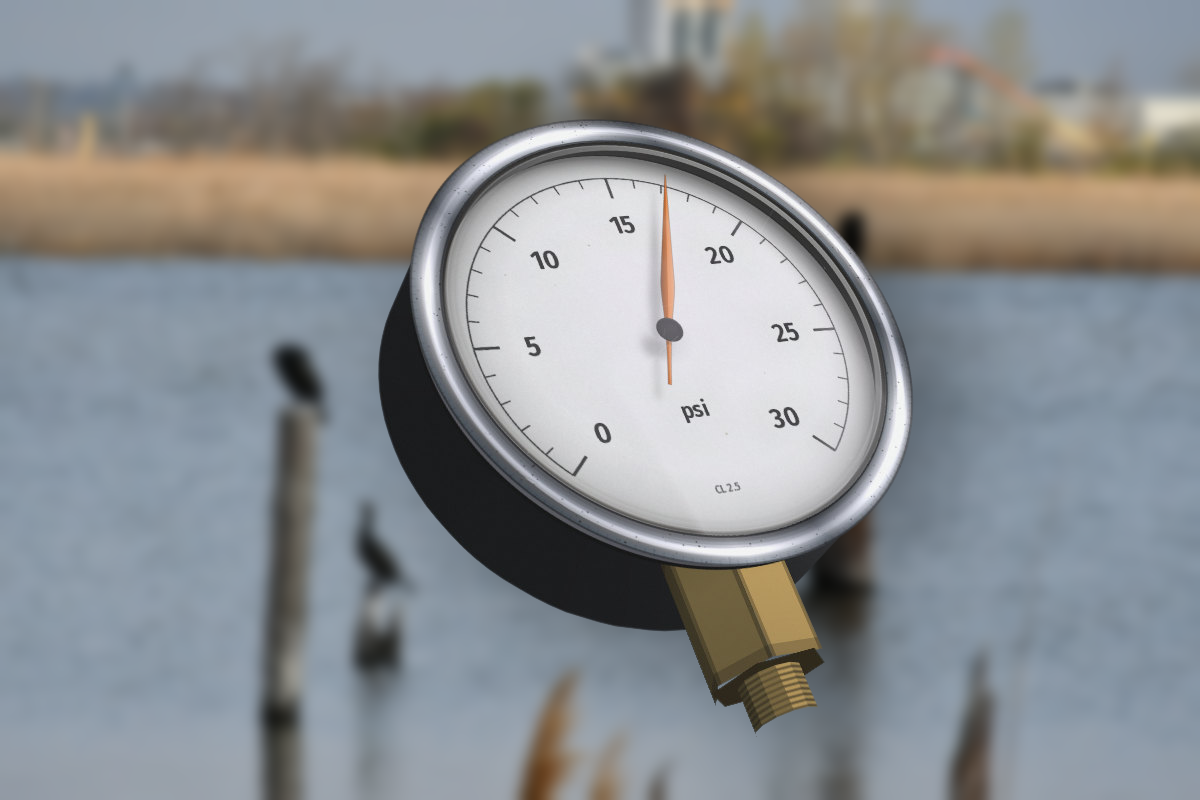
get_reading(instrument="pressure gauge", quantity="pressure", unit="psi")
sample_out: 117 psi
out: 17 psi
